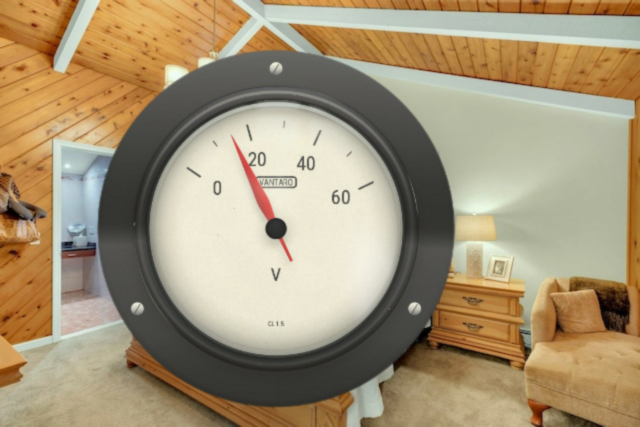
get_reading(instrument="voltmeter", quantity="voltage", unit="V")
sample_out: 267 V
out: 15 V
